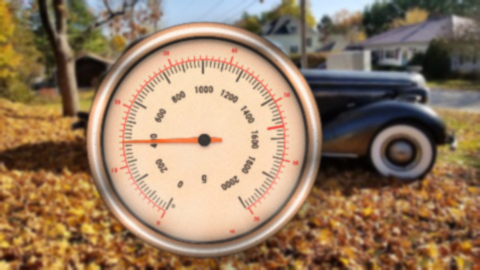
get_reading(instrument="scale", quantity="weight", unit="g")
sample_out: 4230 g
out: 400 g
